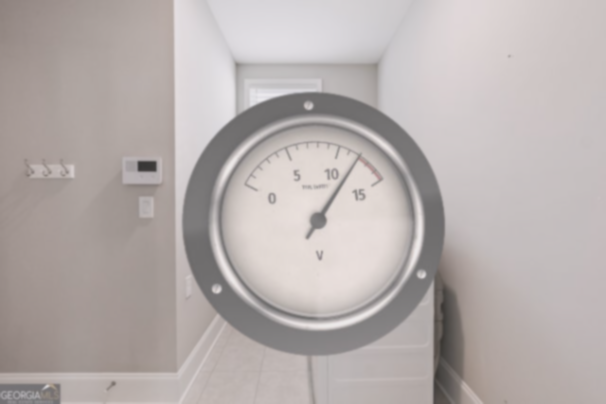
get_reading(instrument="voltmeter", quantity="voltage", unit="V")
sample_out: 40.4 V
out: 12 V
